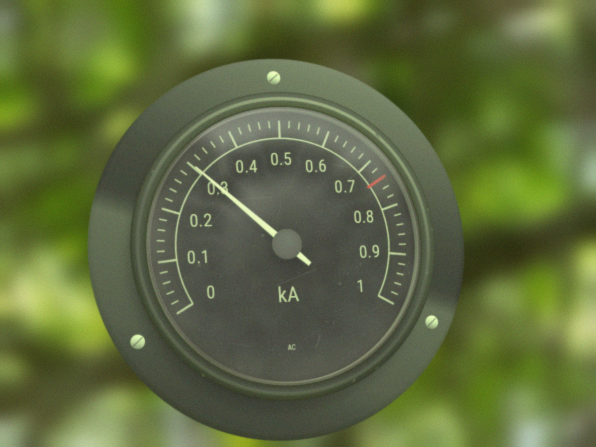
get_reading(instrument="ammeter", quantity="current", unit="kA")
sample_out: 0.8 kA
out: 0.3 kA
